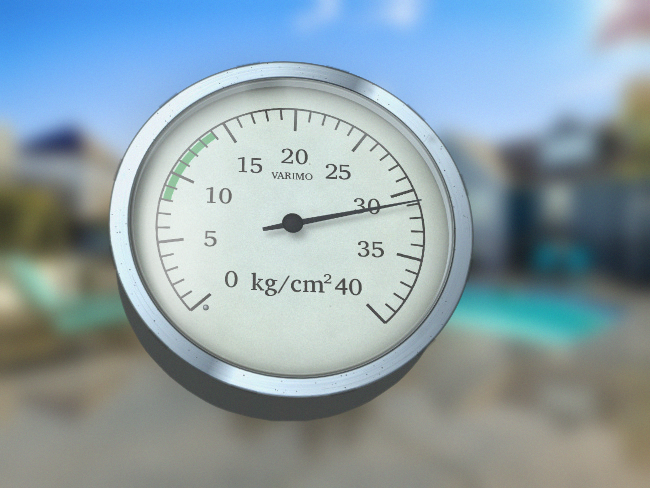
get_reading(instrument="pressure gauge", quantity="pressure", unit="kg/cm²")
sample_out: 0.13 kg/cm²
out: 31 kg/cm²
